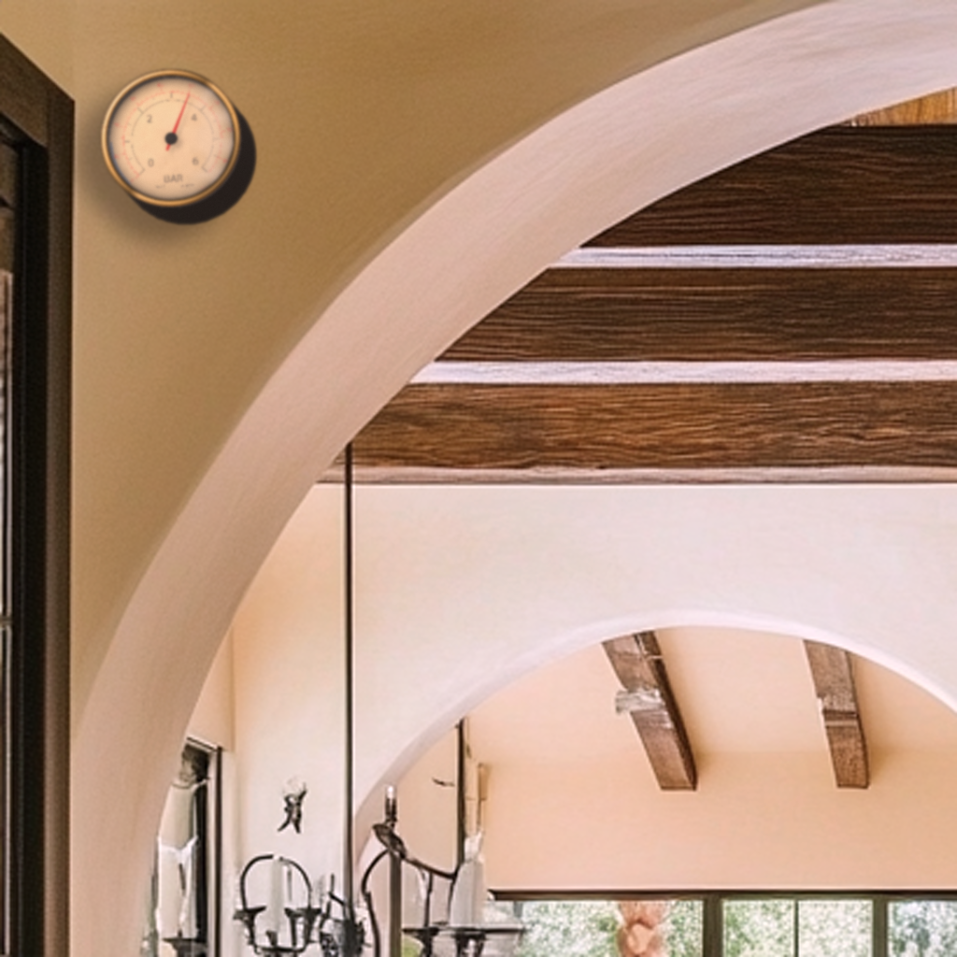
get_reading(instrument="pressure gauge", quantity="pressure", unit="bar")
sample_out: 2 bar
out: 3.5 bar
